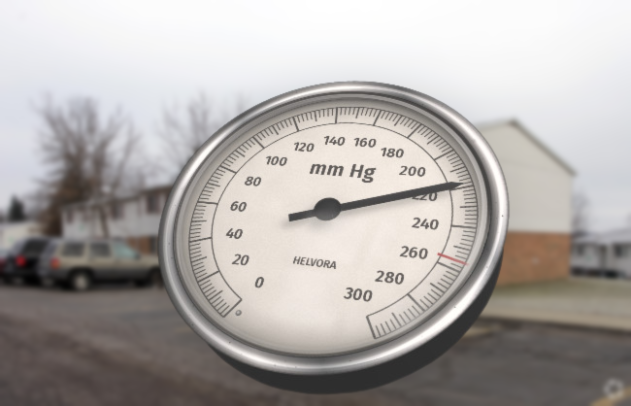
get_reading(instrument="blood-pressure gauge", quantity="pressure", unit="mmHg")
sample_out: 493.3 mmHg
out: 220 mmHg
